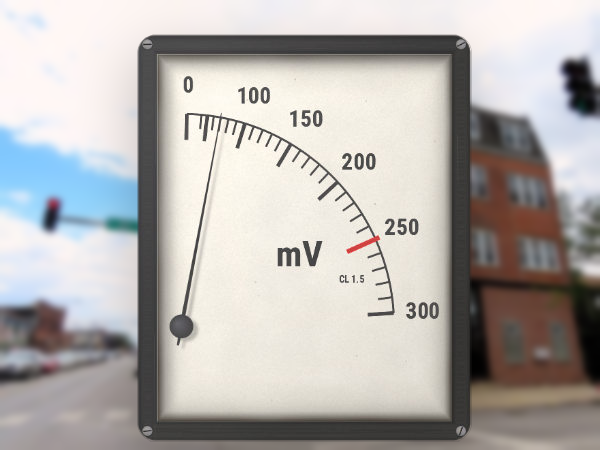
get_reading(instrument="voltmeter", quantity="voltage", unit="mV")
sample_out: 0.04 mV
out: 70 mV
